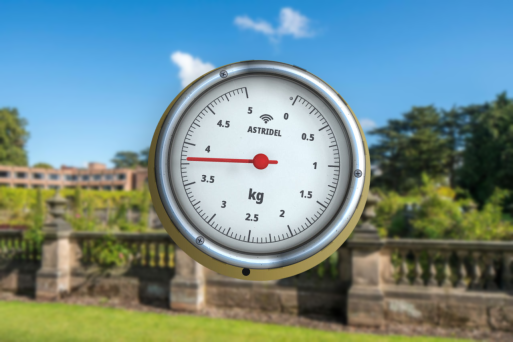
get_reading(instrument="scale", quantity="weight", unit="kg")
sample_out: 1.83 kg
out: 3.8 kg
